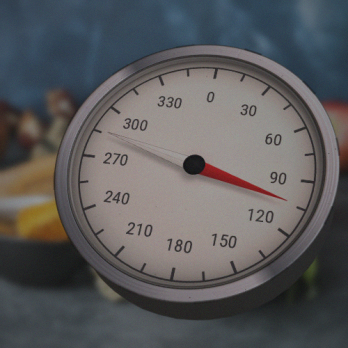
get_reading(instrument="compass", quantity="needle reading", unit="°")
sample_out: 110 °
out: 105 °
